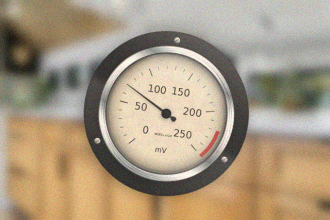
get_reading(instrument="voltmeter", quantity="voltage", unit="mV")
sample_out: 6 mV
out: 70 mV
